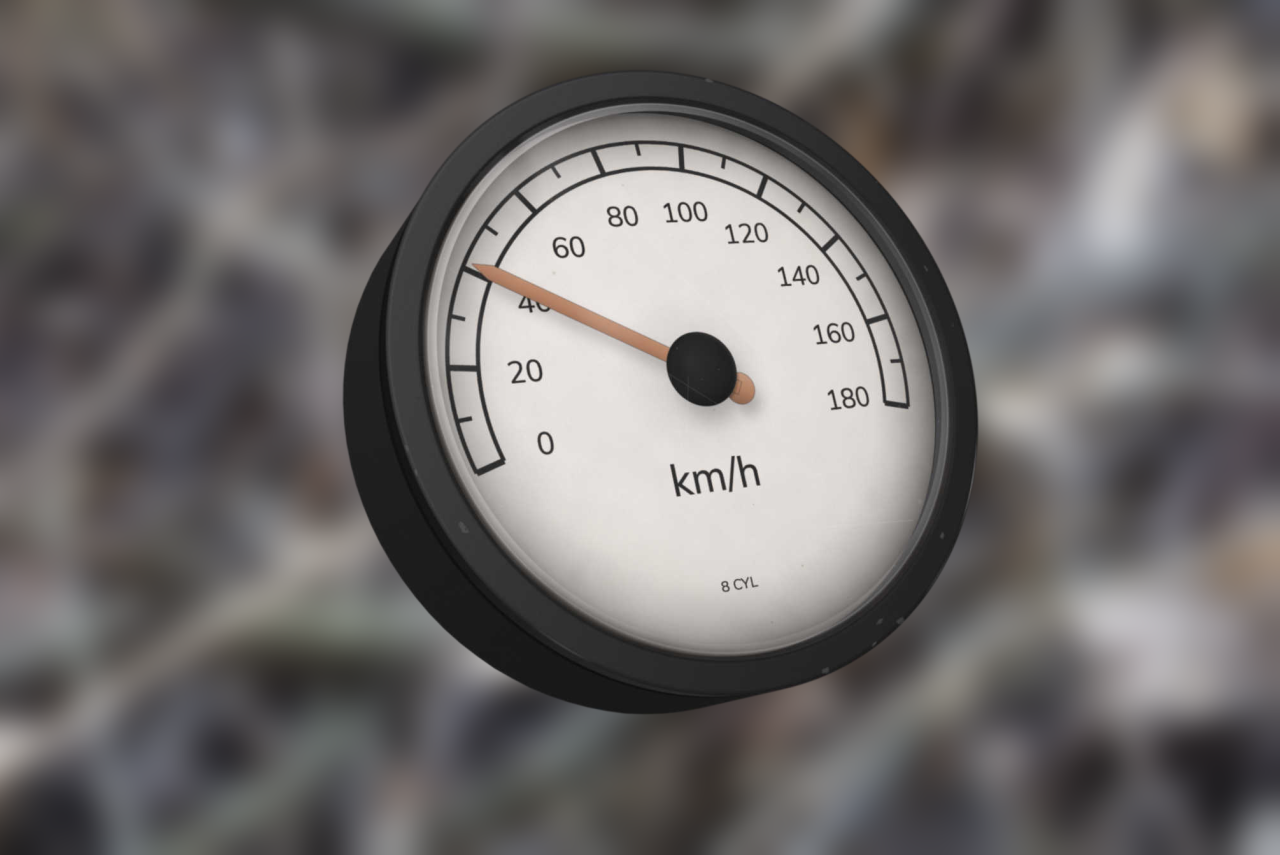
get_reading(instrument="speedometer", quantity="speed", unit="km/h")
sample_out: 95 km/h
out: 40 km/h
